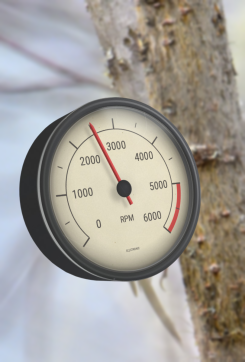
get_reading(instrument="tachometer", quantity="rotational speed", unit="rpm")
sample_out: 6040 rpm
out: 2500 rpm
